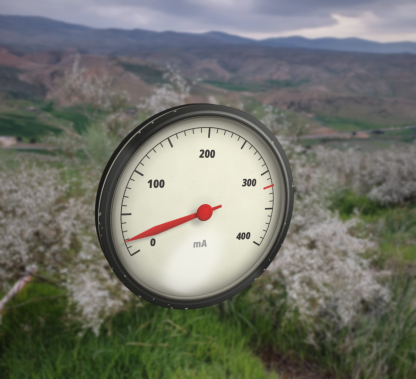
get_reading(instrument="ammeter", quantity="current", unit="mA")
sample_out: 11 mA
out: 20 mA
